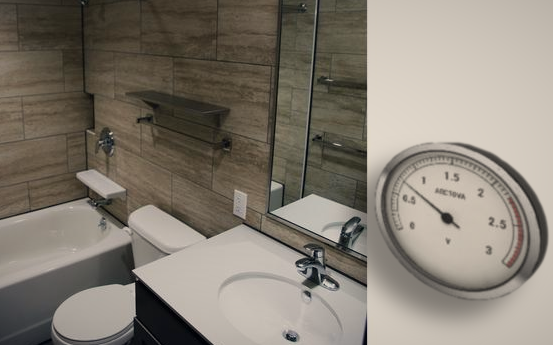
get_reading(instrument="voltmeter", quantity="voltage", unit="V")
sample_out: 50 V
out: 0.75 V
